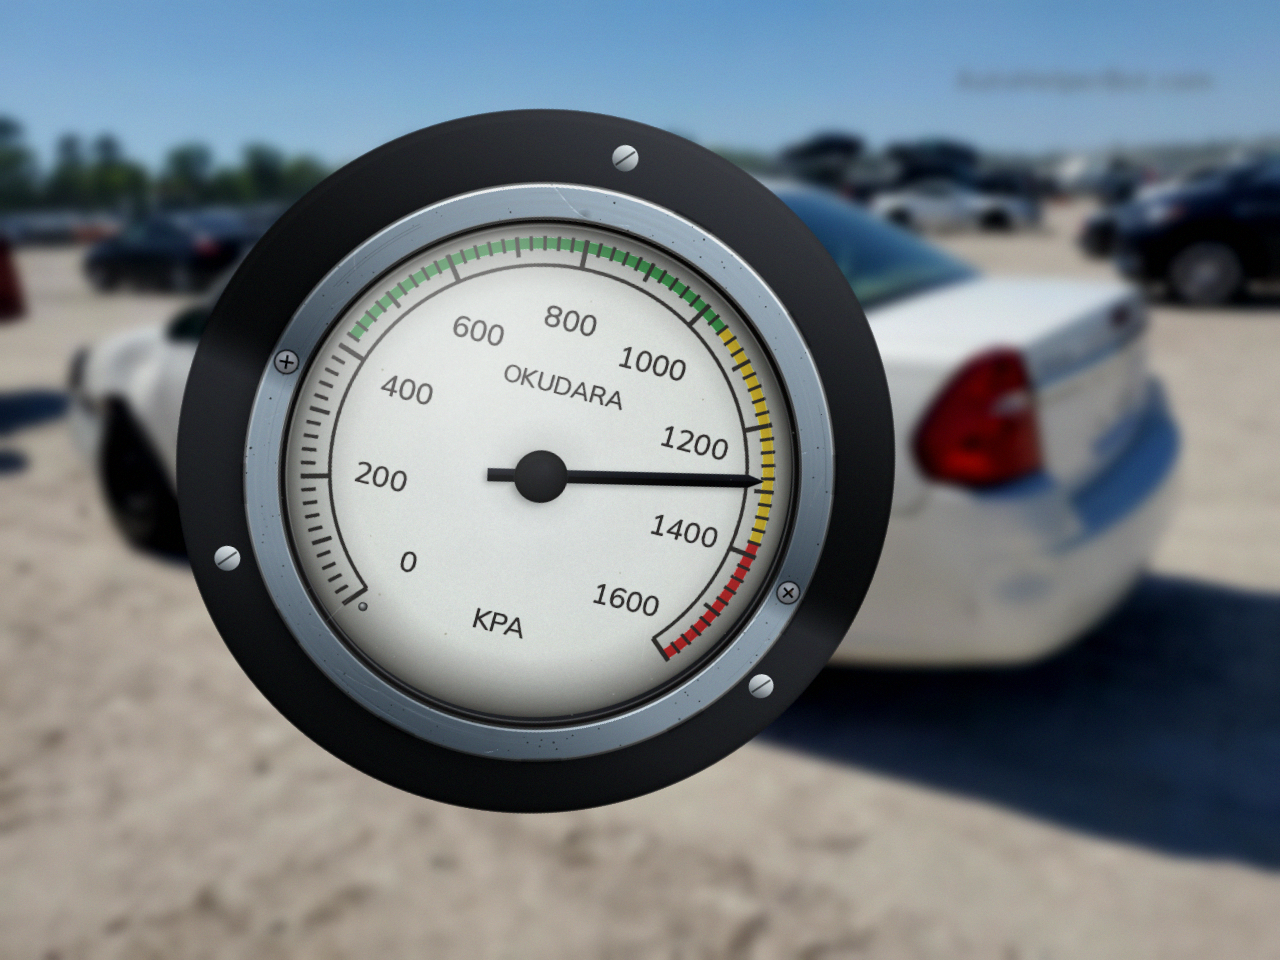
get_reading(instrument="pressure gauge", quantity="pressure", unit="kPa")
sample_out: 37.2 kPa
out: 1280 kPa
